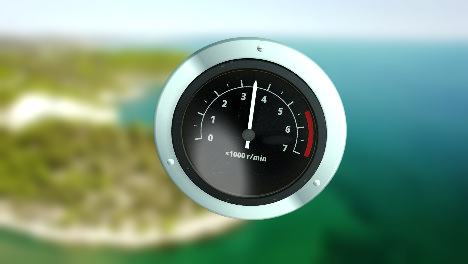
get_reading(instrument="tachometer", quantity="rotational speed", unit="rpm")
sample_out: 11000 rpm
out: 3500 rpm
